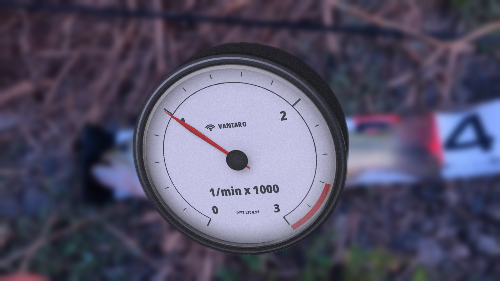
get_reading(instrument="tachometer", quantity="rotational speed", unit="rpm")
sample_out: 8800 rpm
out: 1000 rpm
